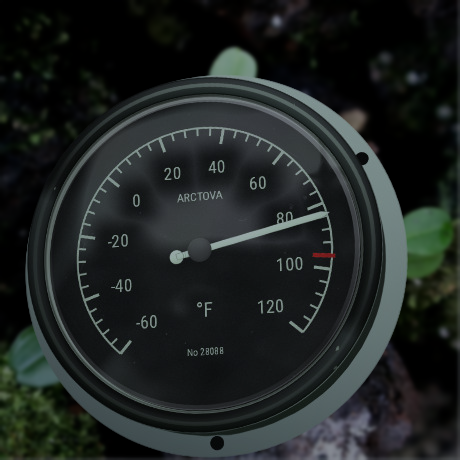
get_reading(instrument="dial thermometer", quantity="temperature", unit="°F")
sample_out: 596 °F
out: 84 °F
